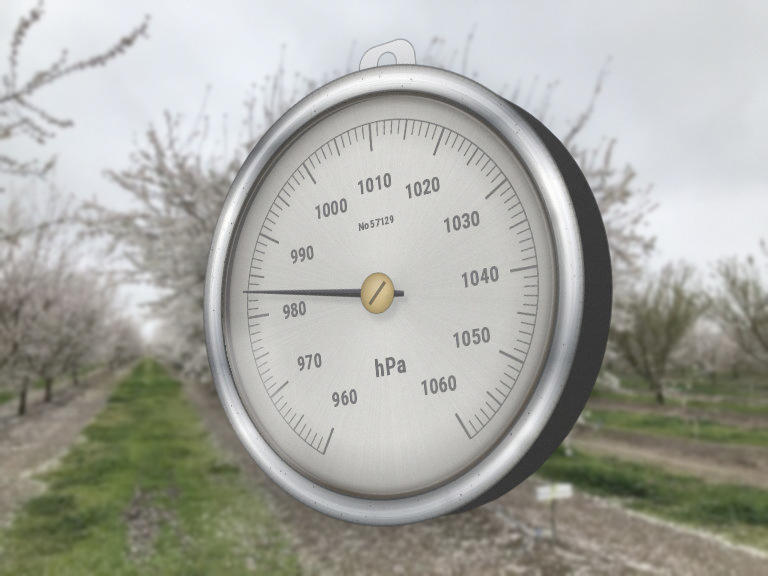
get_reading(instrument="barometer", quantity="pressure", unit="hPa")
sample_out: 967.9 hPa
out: 983 hPa
